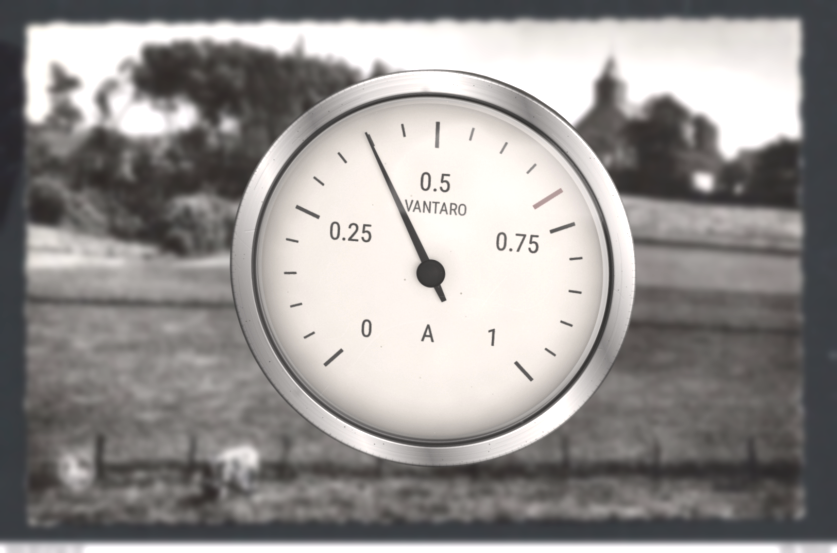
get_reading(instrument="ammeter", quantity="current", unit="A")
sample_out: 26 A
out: 0.4 A
